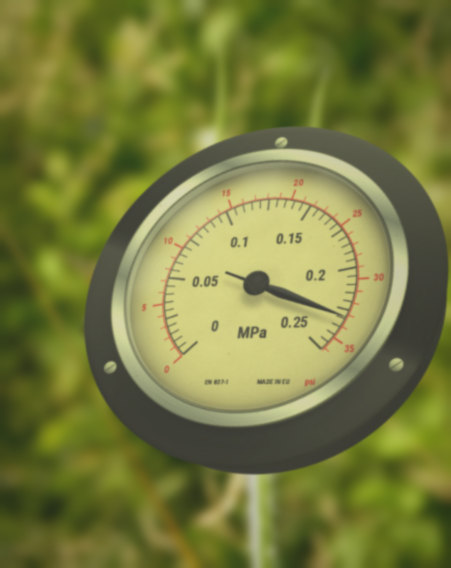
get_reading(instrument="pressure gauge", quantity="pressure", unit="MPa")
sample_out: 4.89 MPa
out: 0.23 MPa
